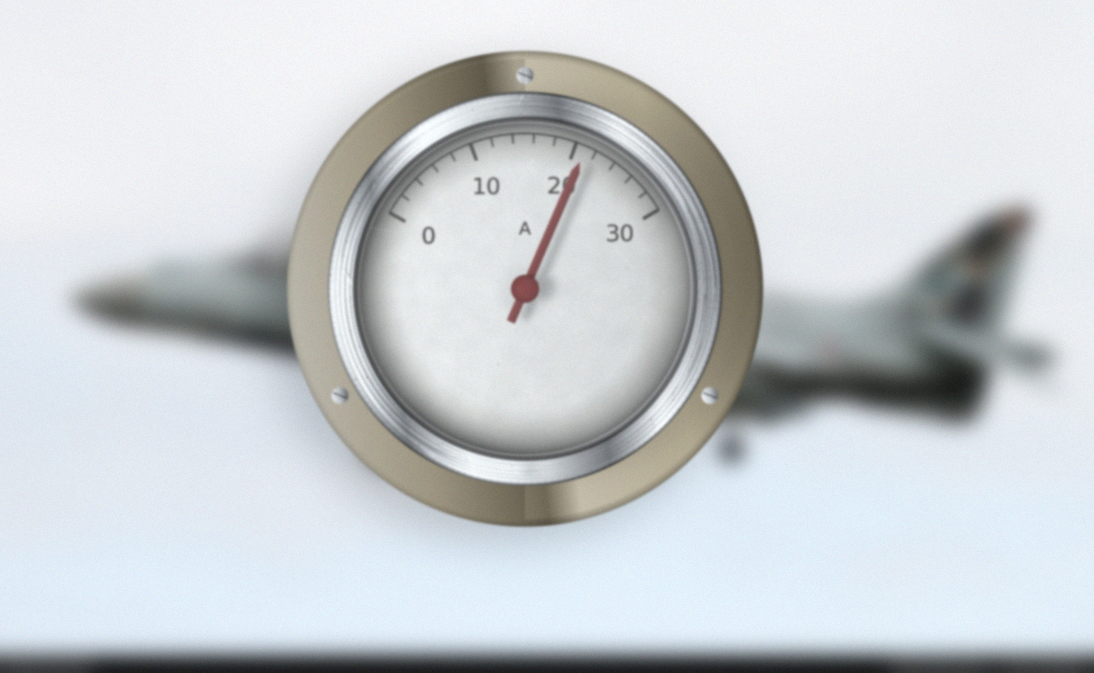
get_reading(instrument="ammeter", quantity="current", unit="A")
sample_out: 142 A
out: 21 A
